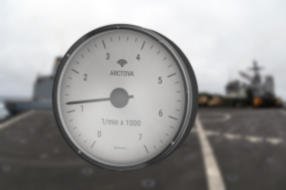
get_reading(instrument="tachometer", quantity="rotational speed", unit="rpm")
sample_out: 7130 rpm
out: 1200 rpm
